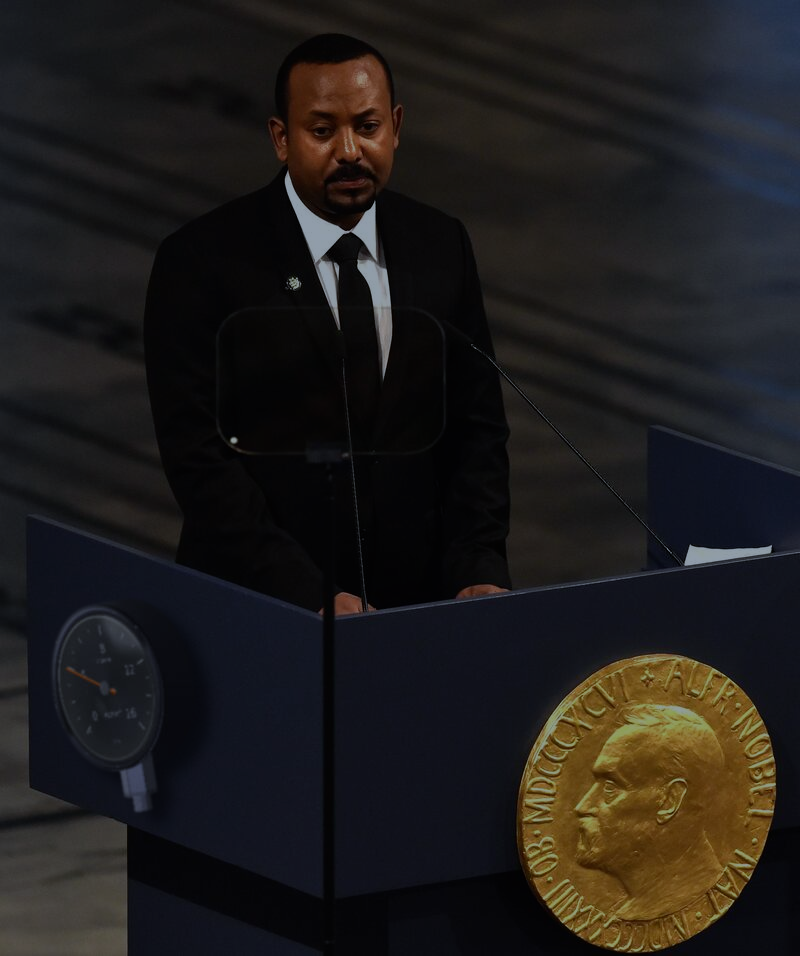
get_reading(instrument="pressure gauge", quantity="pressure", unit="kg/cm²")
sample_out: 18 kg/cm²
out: 4 kg/cm²
